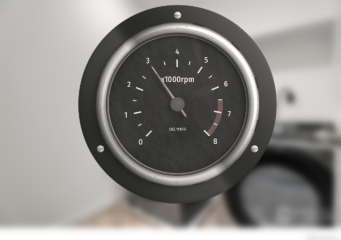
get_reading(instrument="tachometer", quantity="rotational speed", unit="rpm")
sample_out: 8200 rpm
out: 3000 rpm
